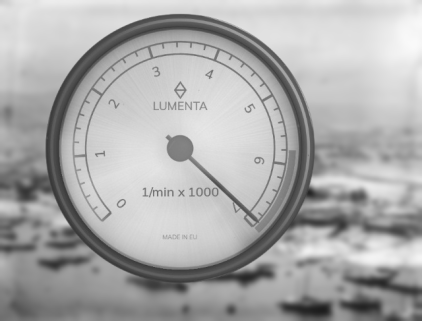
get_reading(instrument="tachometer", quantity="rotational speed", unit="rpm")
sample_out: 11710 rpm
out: 6900 rpm
